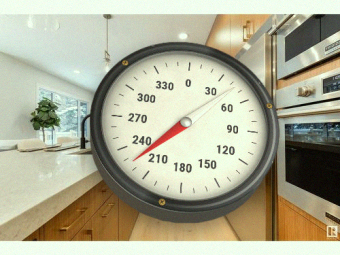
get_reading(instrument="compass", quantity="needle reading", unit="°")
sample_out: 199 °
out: 225 °
